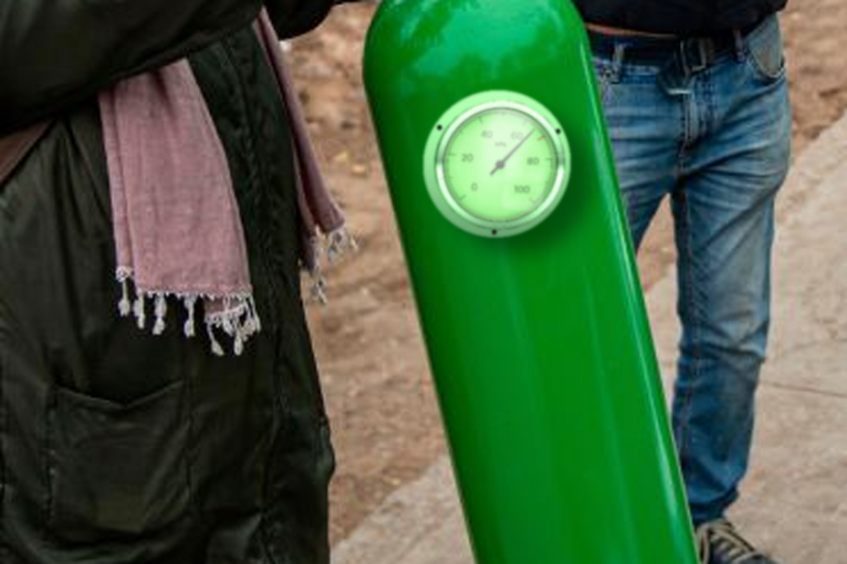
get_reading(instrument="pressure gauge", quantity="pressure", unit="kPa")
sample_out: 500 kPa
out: 65 kPa
